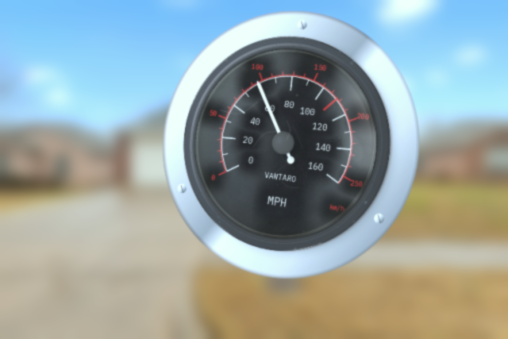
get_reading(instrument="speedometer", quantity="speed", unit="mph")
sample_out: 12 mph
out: 60 mph
